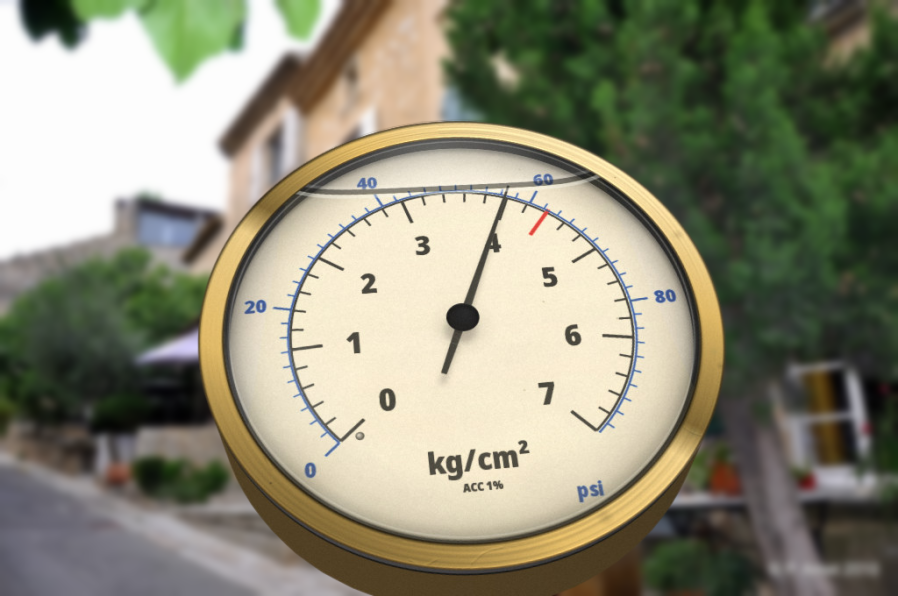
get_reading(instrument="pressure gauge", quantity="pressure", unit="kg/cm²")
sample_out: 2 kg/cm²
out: 4 kg/cm²
